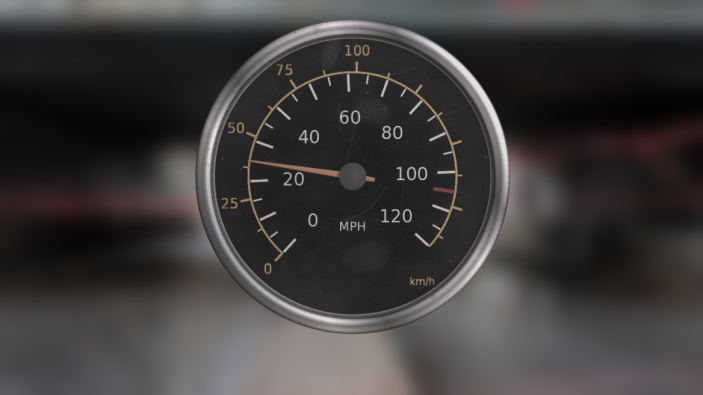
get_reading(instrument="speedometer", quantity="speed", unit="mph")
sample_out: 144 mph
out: 25 mph
